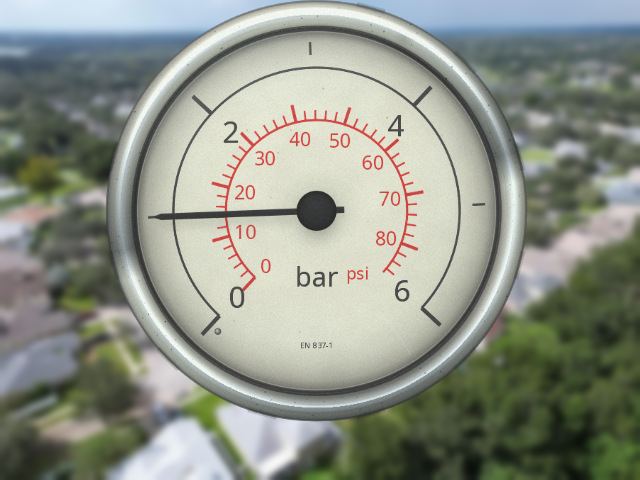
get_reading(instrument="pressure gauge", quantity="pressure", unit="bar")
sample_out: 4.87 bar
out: 1 bar
